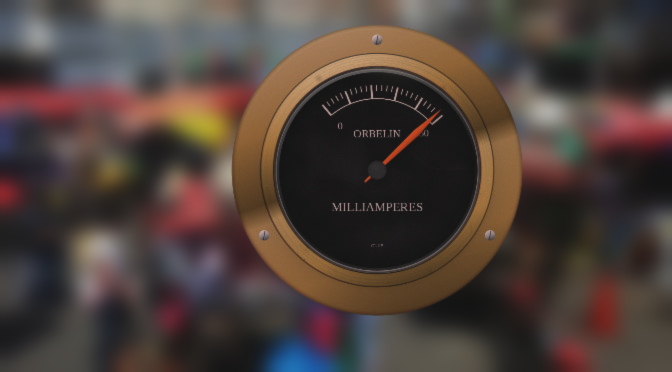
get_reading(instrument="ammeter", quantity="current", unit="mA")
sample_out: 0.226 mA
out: 240 mA
